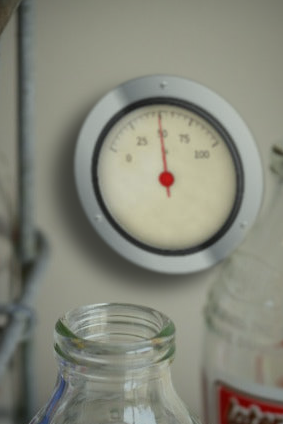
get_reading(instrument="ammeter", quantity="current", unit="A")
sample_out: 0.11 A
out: 50 A
